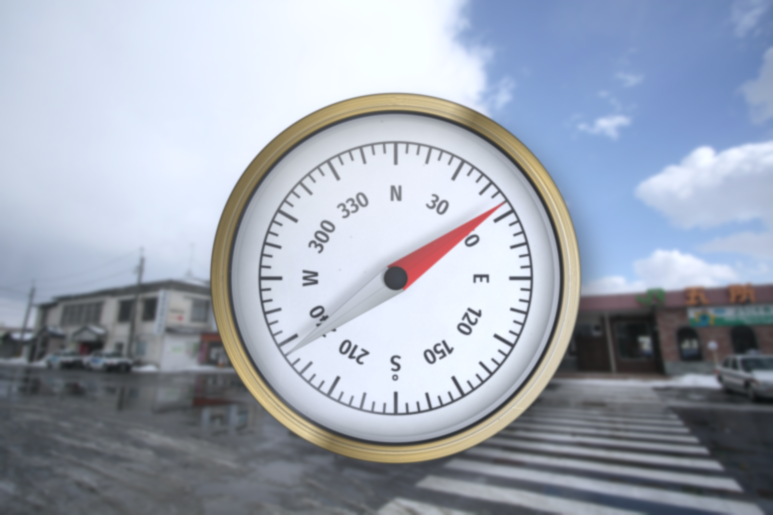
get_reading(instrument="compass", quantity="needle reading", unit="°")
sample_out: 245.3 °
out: 55 °
